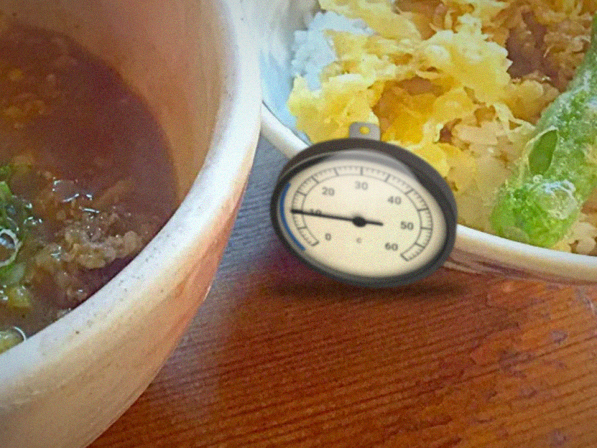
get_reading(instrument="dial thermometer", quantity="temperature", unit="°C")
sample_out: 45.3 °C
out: 10 °C
